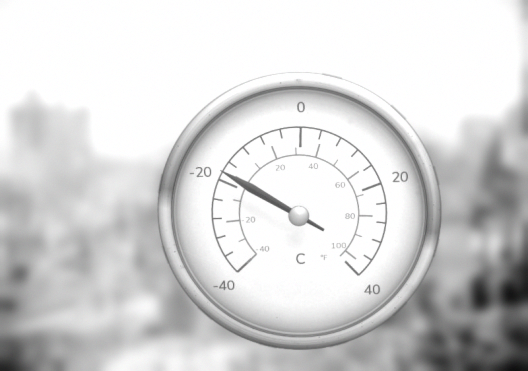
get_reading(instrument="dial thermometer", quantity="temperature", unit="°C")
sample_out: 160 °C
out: -18 °C
